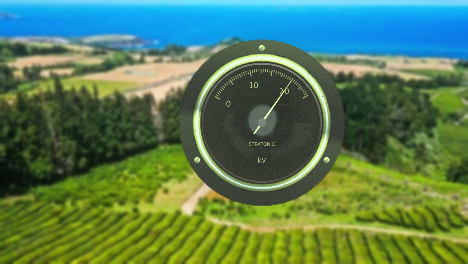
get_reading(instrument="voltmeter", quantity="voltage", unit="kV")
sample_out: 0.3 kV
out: 20 kV
